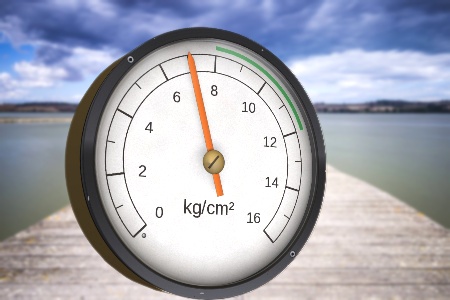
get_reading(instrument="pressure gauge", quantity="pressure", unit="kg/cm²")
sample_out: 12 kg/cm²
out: 7 kg/cm²
